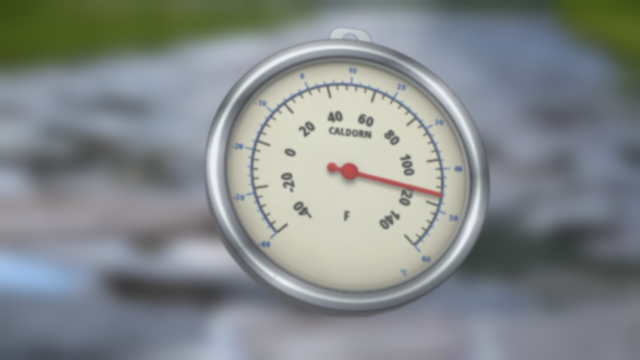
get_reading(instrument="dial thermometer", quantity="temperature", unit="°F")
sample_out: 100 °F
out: 116 °F
